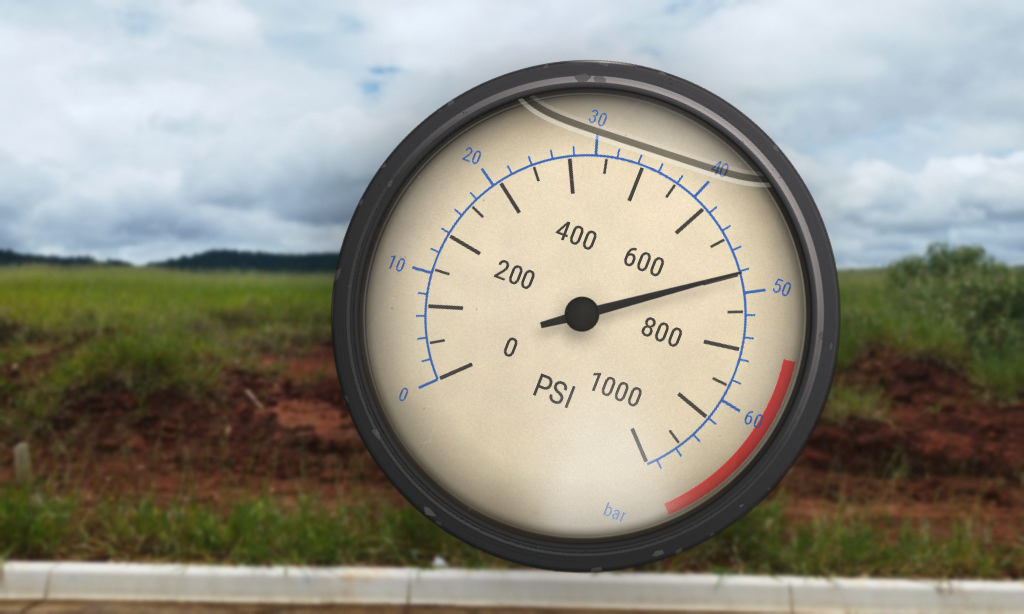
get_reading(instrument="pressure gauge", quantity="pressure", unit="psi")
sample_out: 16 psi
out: 700 psi
